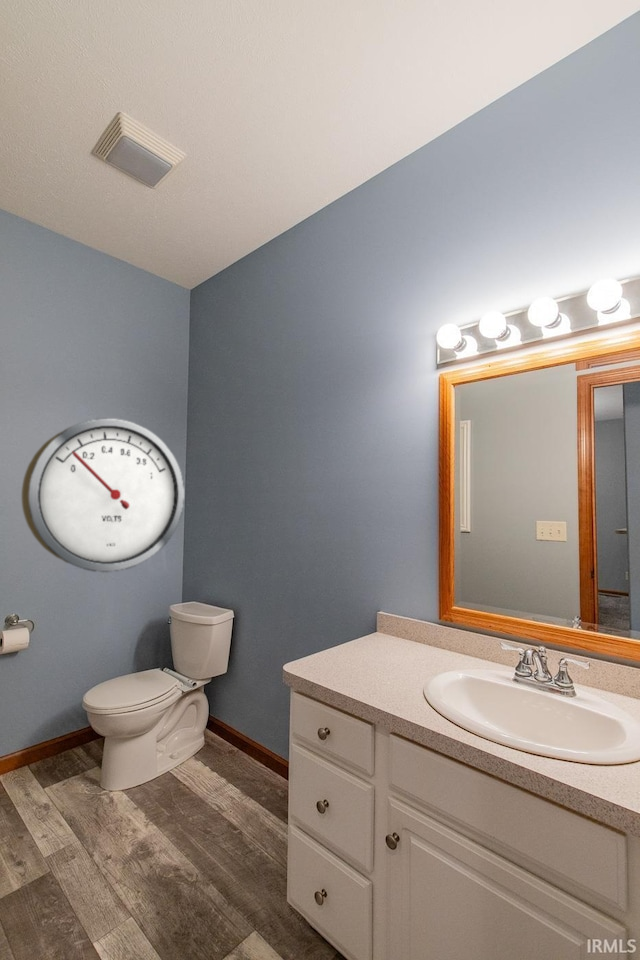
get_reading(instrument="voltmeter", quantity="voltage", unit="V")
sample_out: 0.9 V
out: 0.1 V
